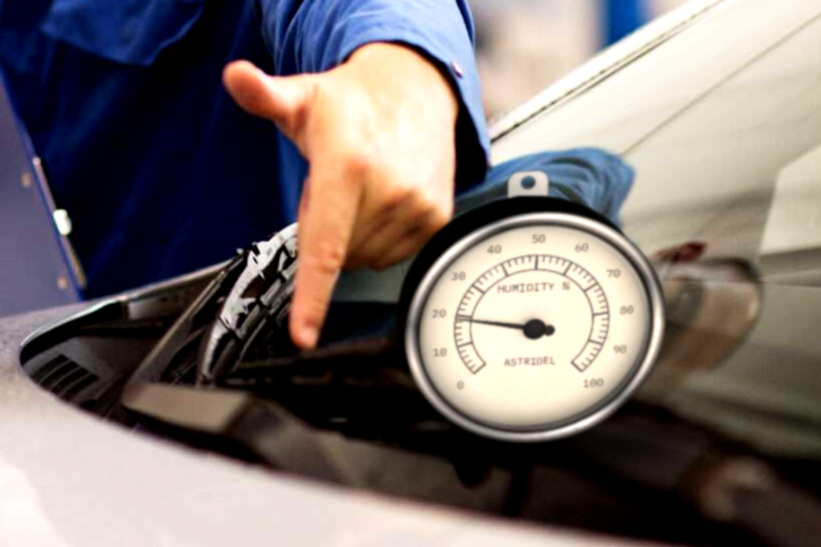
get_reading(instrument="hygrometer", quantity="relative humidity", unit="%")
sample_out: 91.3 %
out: 20 %
